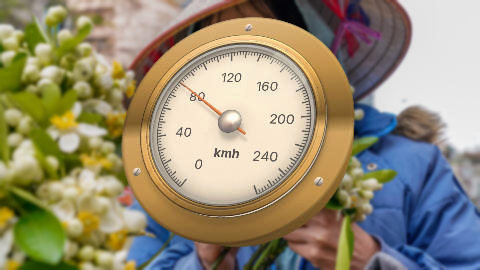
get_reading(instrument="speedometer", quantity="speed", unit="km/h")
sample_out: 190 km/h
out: 80 km/h
